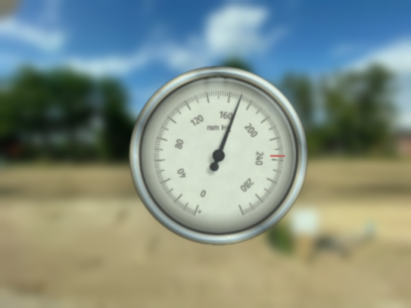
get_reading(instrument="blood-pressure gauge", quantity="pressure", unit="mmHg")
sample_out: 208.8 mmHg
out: 170 mmHg
